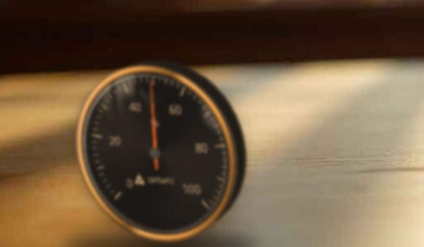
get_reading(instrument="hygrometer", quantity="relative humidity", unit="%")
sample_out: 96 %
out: 50 %
